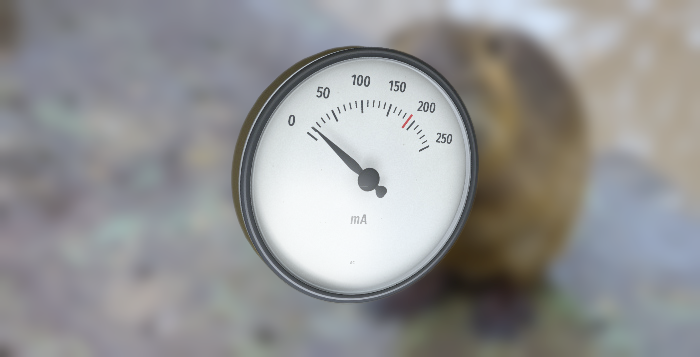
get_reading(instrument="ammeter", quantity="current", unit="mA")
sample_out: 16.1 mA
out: 10 mA
